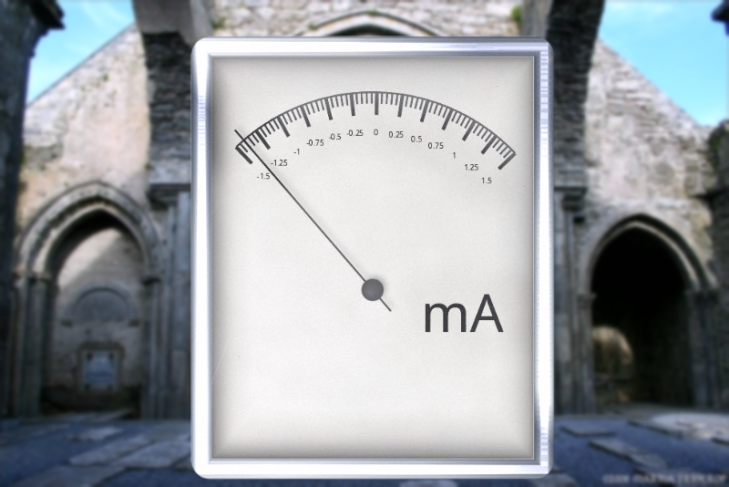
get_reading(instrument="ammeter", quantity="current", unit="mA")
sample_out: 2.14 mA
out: -1.4 mA
